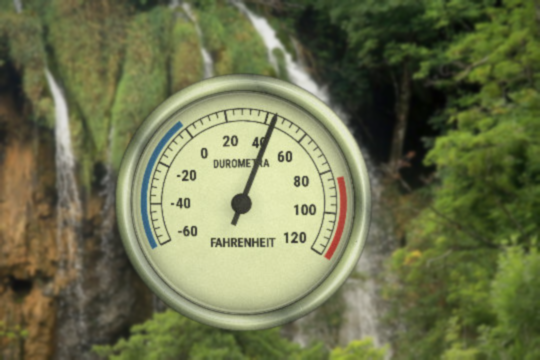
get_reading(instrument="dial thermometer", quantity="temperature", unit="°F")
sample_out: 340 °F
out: 44 °F
